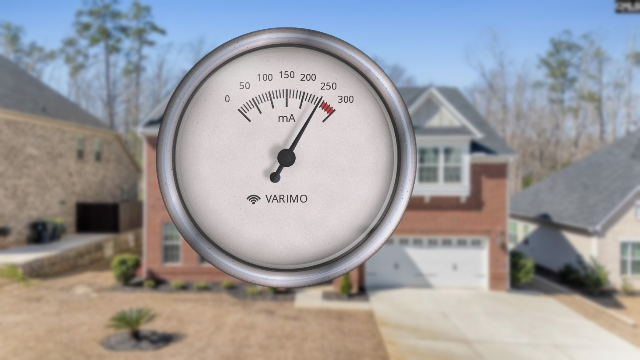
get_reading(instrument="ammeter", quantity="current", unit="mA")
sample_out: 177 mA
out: 250 mA
